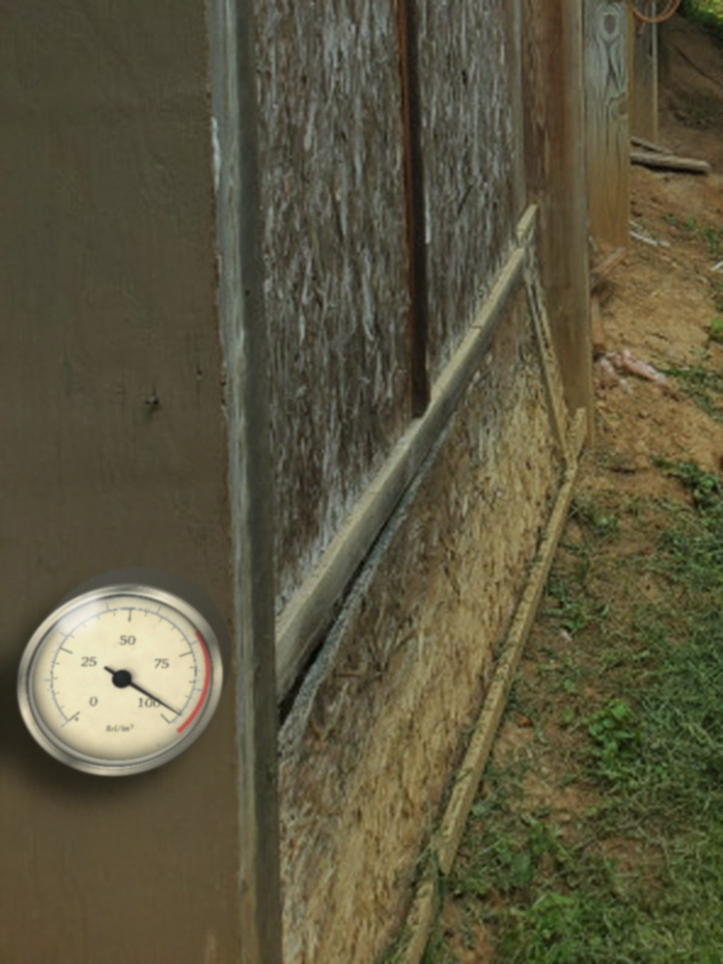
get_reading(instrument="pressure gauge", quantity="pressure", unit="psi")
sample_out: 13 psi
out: 95 psi
